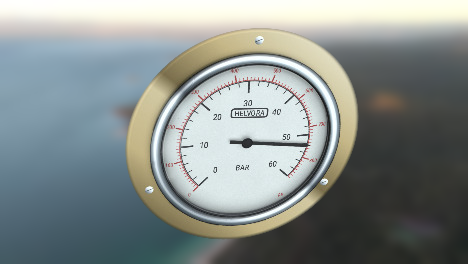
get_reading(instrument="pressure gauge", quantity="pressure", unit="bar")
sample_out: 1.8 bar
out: 52 bar
